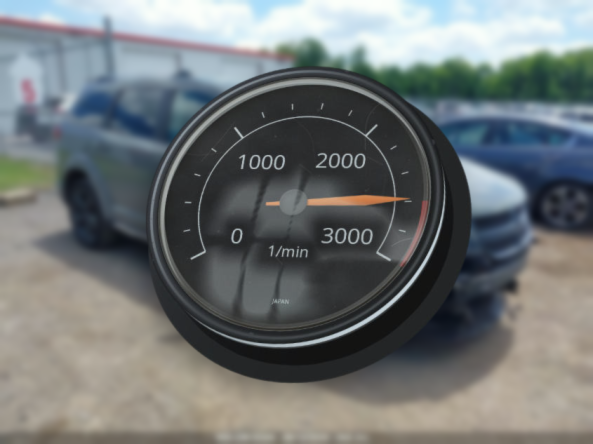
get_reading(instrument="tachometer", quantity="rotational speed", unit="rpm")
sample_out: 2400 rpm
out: 2600 rpm
